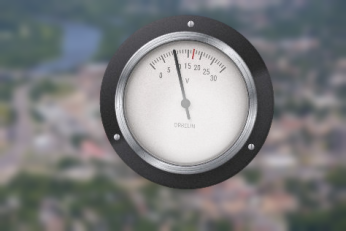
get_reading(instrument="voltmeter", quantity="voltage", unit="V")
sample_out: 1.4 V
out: 10 V
